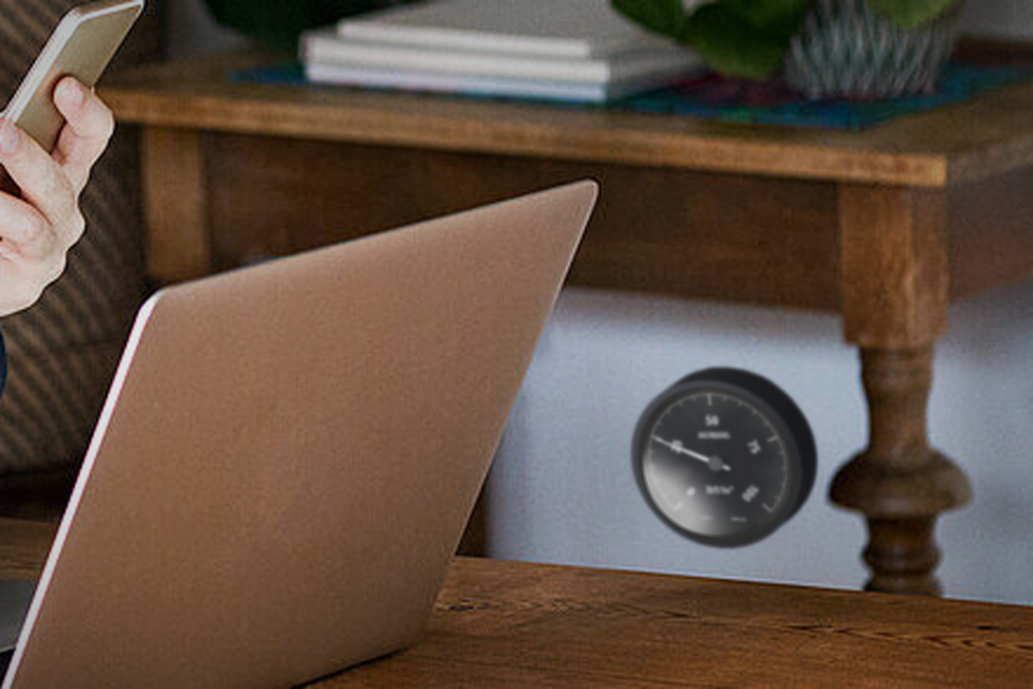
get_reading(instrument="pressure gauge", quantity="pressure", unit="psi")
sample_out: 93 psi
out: 25 psi
